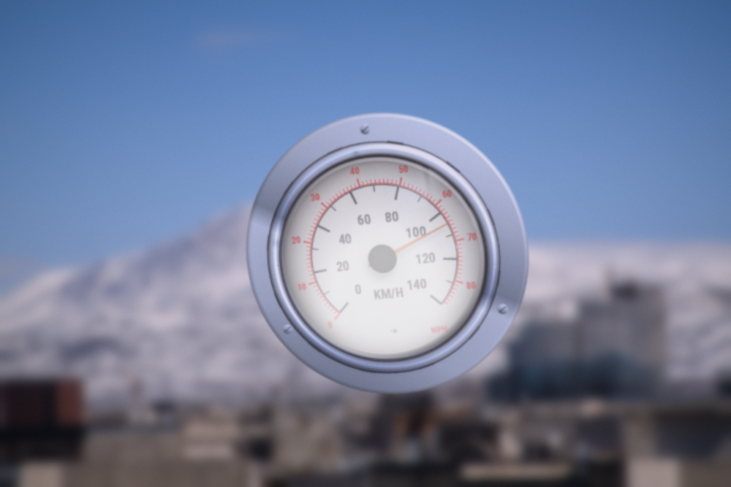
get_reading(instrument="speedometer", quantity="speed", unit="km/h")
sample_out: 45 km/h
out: 105 km/h
